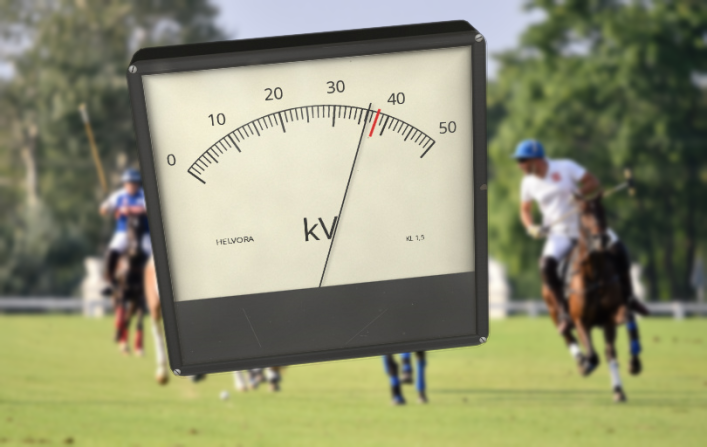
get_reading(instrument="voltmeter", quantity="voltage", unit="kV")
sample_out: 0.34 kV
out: 36 kV
